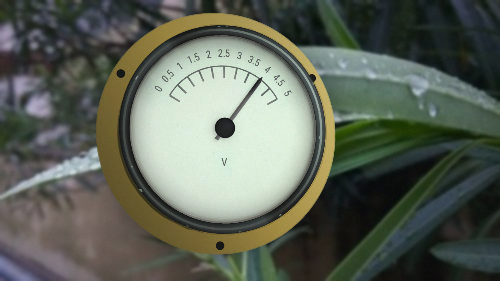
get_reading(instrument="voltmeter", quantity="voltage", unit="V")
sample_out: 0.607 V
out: 4 V
